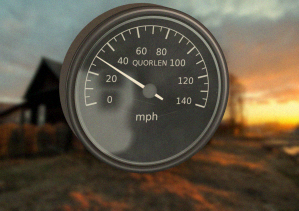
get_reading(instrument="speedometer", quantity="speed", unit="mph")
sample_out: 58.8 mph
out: 30 mph
